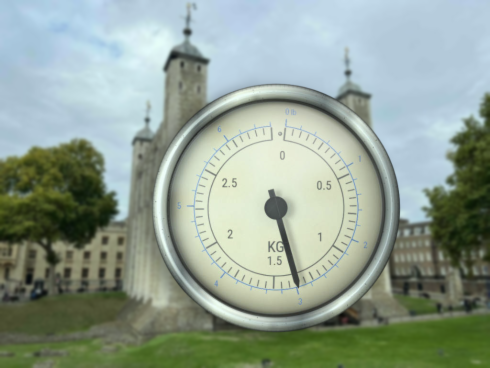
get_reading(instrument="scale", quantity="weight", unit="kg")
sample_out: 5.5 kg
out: 1.35 kg
